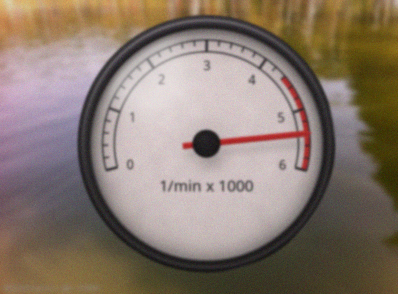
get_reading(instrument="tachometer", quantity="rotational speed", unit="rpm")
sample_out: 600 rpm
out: 5400 rpm
